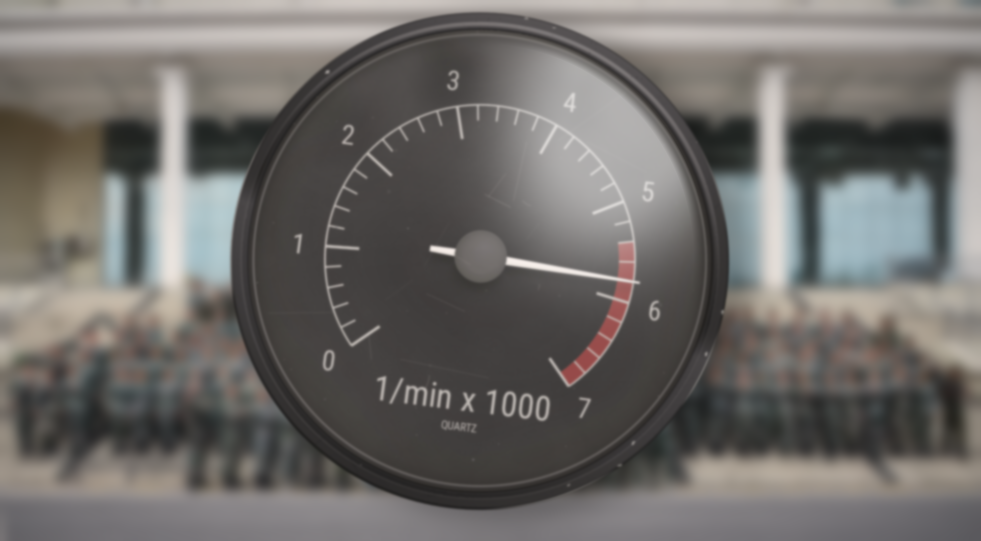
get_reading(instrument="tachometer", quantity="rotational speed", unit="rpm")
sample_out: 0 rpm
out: 5800 rpm
